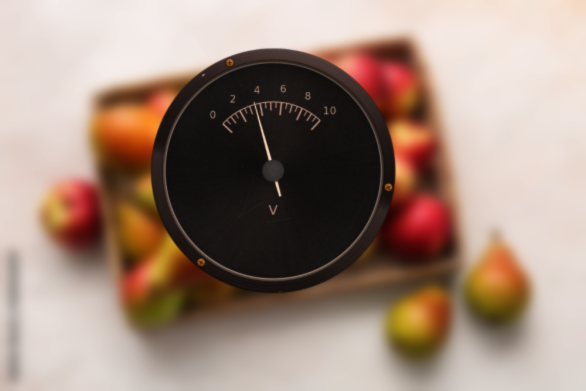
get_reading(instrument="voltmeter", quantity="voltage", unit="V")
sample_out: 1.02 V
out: 3.5 V
